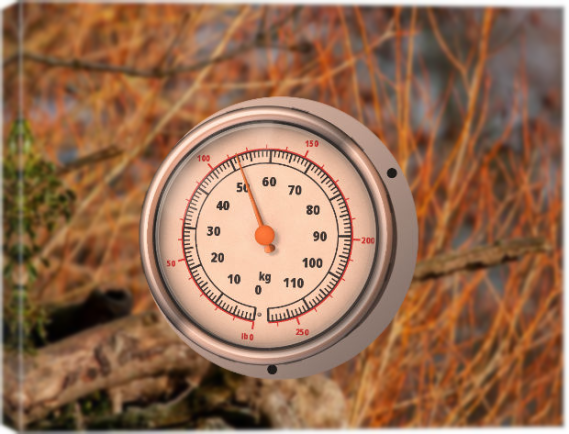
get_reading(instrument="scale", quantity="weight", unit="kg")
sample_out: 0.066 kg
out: 52 kg
